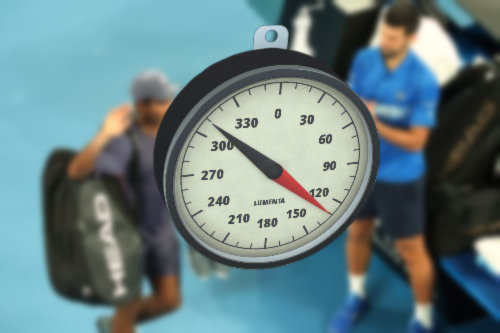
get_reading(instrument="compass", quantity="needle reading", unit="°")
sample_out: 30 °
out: 130 °
